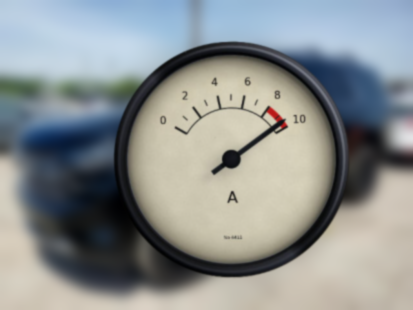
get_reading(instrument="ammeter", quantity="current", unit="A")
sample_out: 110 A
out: 9.5 A
